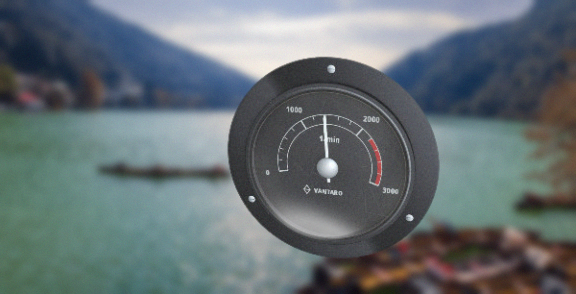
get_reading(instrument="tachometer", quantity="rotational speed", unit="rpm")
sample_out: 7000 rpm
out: 1400 rpm
